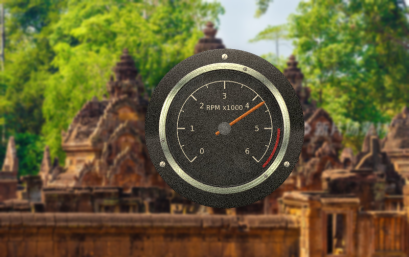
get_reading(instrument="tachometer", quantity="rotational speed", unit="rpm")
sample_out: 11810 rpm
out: 4250 rpm
